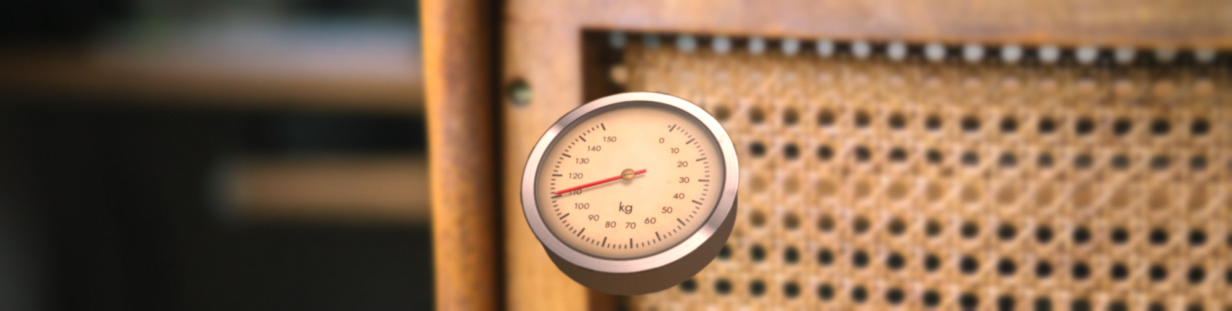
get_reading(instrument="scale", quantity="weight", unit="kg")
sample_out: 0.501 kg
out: 110 kg
